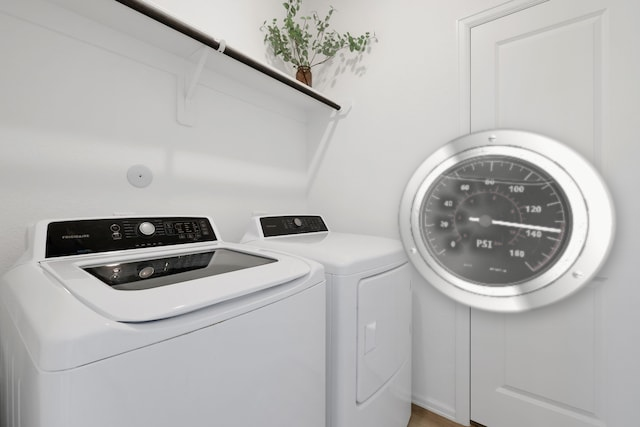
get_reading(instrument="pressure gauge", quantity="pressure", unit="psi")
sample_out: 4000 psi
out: 135 psi
